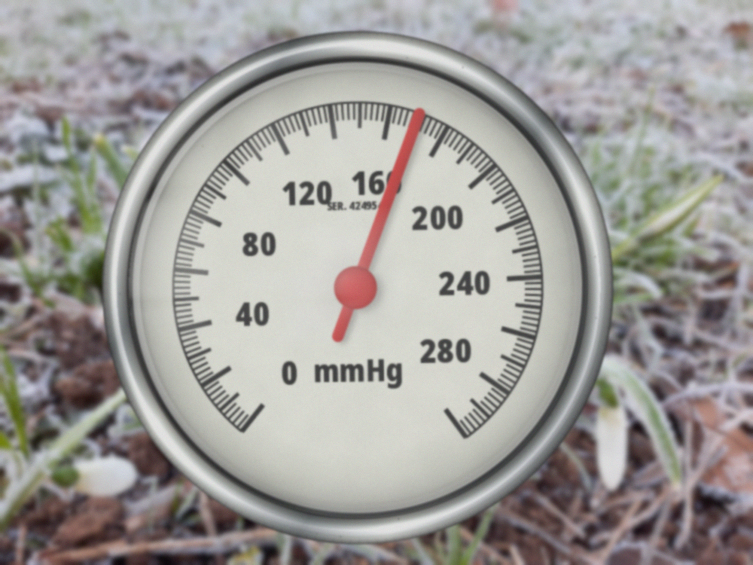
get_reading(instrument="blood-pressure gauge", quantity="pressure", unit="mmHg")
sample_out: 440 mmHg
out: 170 mmHg
